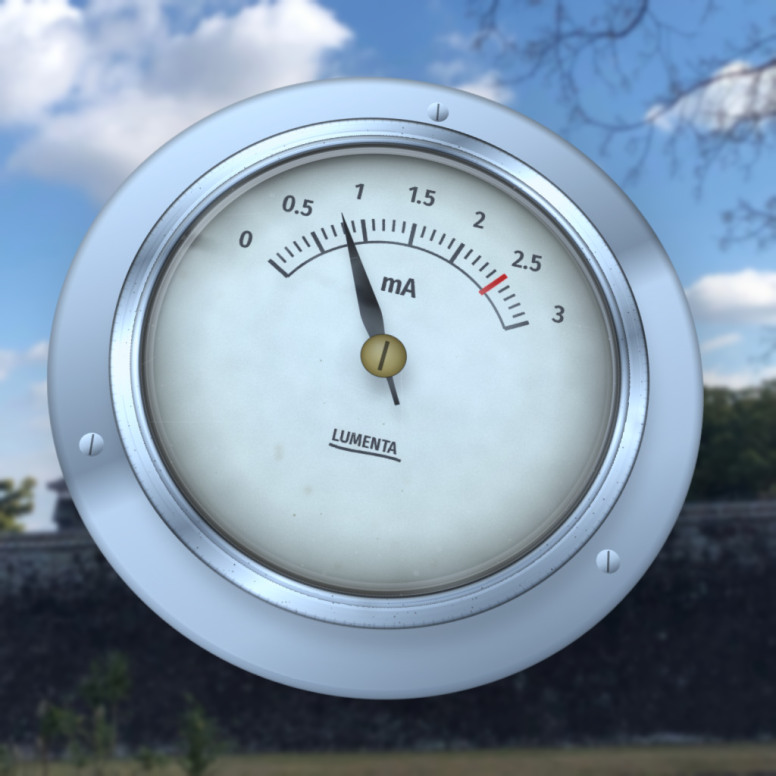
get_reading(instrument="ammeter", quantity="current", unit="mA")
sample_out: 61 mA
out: 0.8 mA
